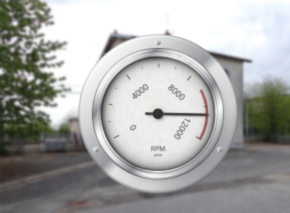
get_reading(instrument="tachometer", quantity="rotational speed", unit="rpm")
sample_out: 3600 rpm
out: 10500 rpm
